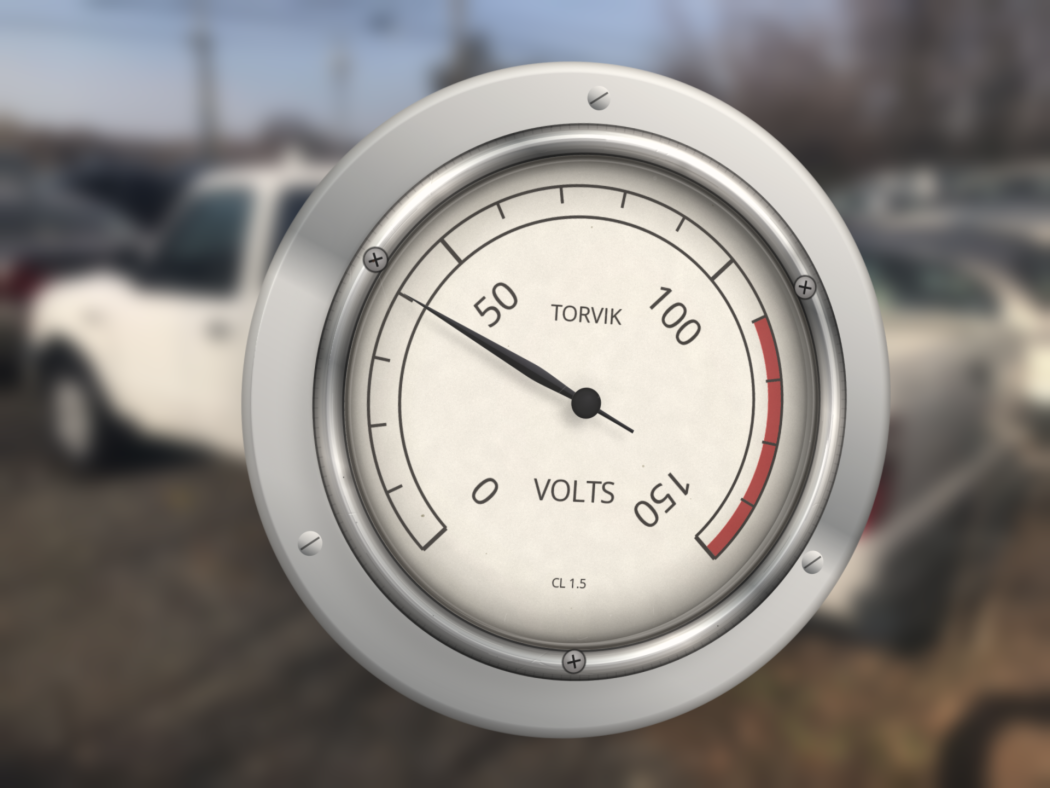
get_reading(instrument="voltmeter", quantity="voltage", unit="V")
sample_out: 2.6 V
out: 40 V
